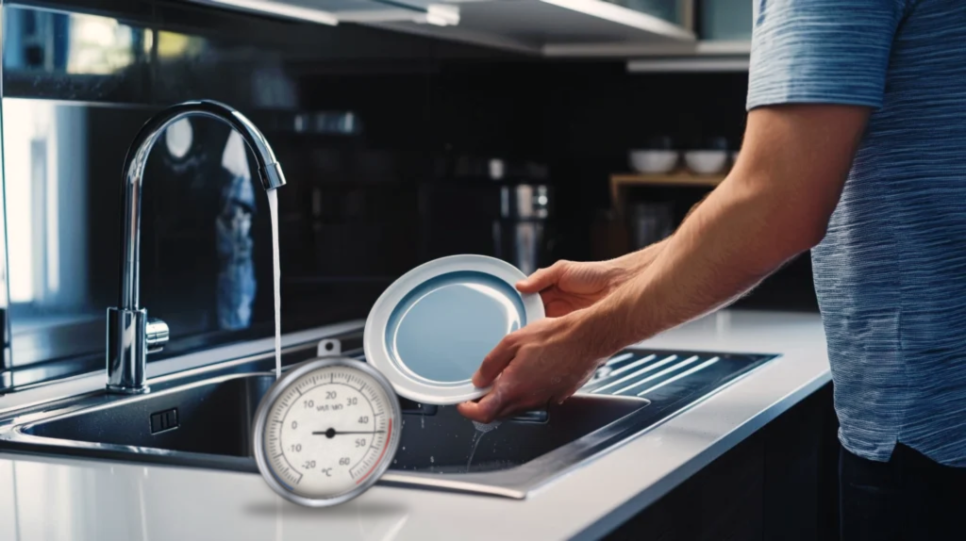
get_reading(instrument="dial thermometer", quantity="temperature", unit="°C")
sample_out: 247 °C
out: 45 °C
